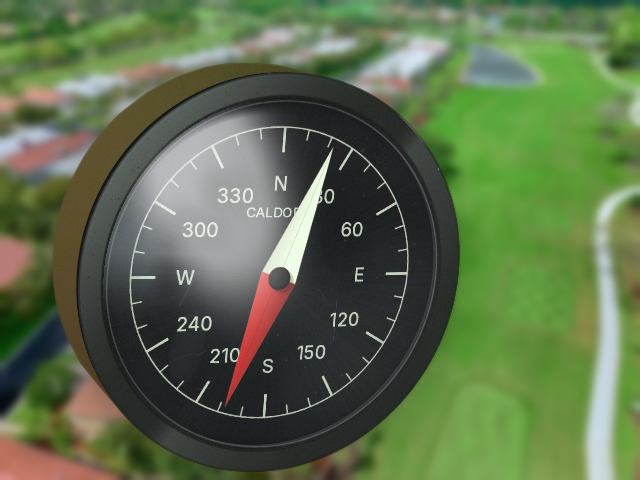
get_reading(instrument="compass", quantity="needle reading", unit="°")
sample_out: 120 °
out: 200 °
